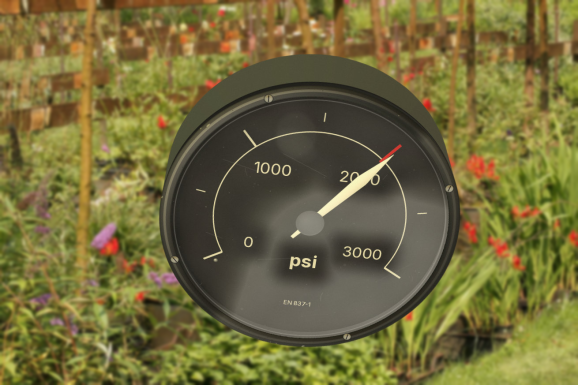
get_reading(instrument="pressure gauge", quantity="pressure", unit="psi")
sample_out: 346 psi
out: 2000 psi
